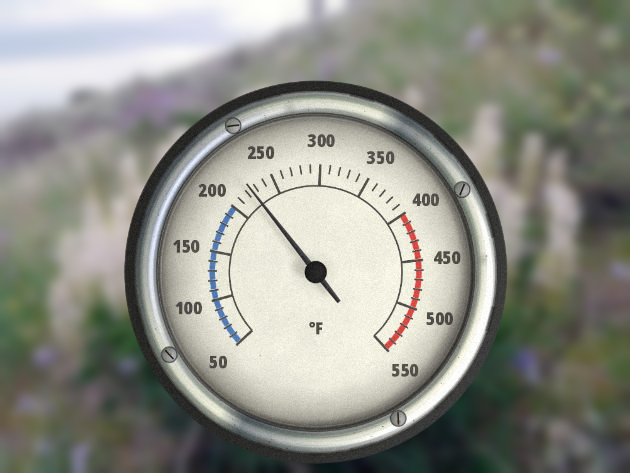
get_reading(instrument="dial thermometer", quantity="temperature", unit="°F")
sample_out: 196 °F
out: 225 °F
